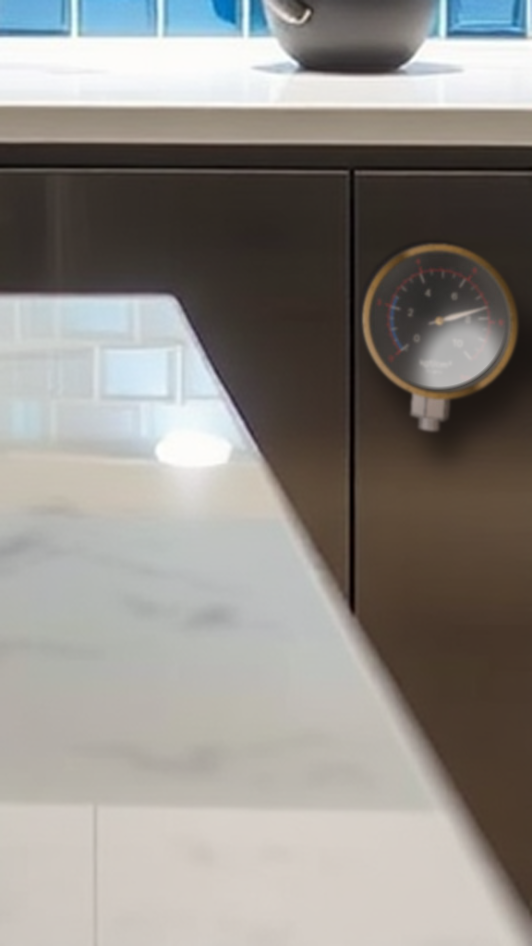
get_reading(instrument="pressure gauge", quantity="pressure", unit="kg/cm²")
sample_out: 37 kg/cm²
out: 7.5 kg/cm²
